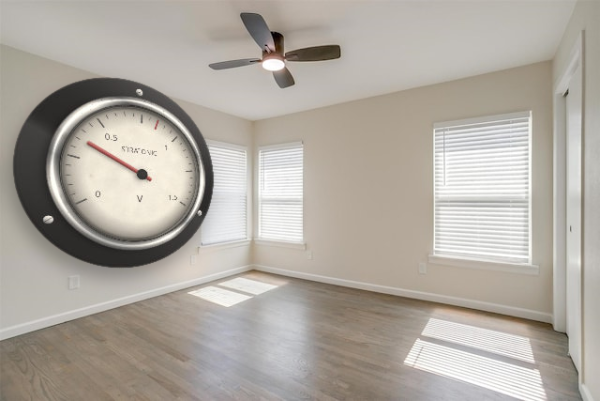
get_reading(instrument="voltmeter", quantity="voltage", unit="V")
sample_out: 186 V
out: 0.35 V
